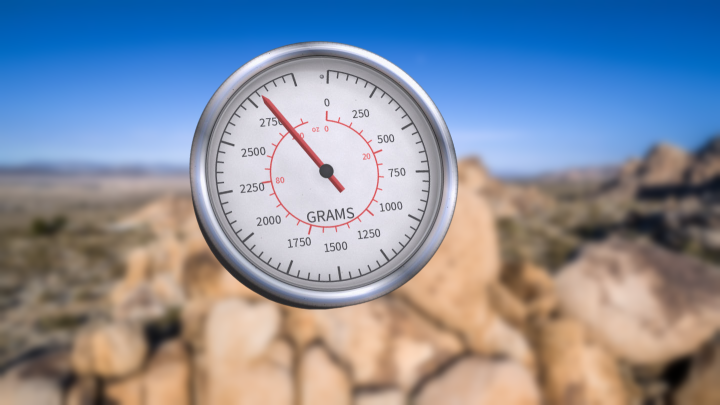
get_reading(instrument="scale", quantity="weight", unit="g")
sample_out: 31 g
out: 2800 g
